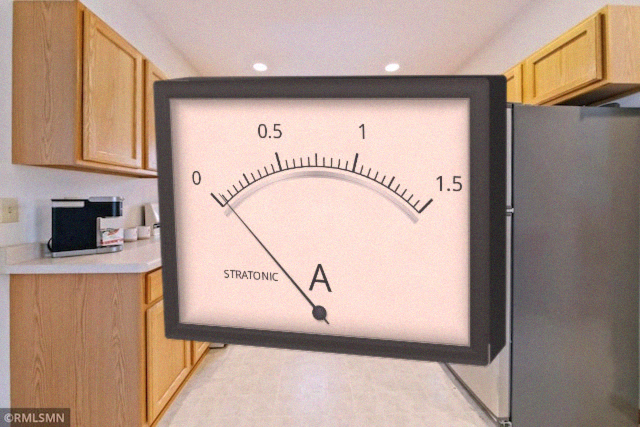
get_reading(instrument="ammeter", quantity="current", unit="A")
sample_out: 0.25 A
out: 0.05 A
